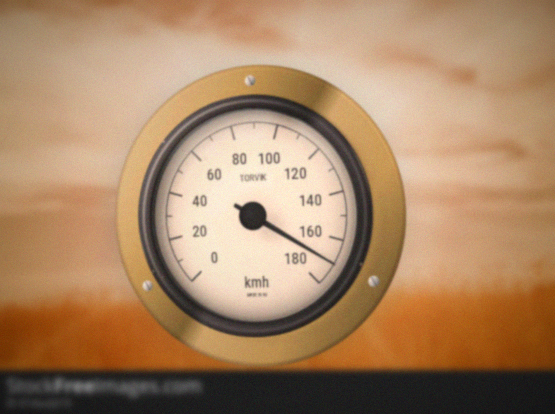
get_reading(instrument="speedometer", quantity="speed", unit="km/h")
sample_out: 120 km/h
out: 170 km/h
